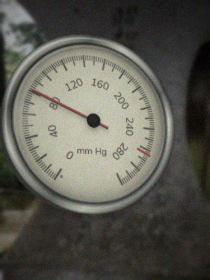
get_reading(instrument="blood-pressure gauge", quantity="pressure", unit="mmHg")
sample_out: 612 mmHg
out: 80 mmHg
